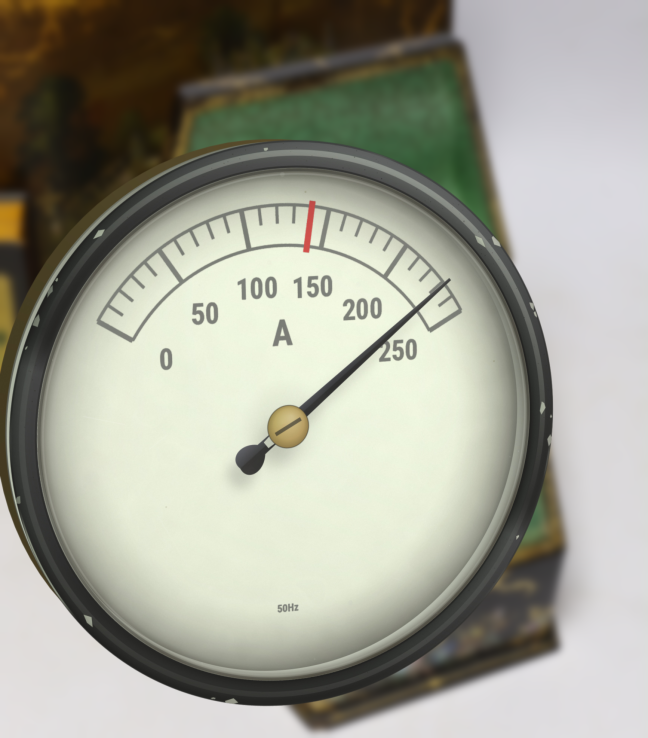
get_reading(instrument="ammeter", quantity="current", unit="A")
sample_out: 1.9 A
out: 230 A
